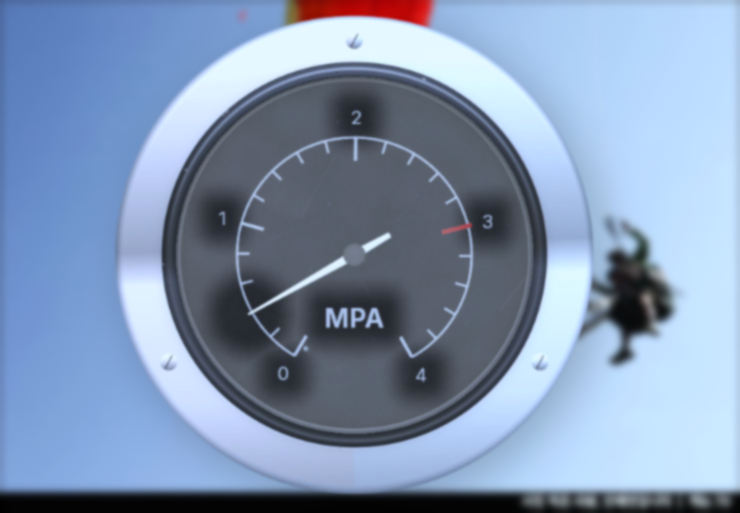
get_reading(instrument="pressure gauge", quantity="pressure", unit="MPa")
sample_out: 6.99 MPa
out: 0.4 MPa
